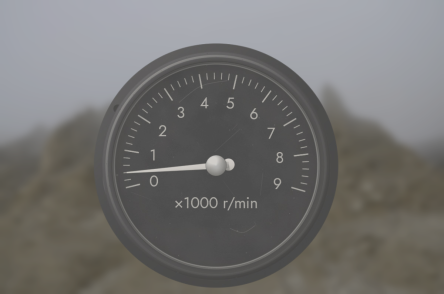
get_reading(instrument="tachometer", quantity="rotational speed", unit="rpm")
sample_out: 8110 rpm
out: 400 rpm
